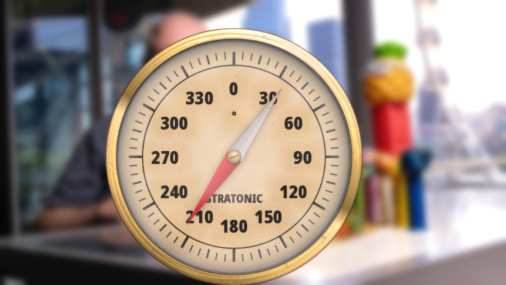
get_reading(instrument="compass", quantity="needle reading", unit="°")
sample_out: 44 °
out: 215 °
